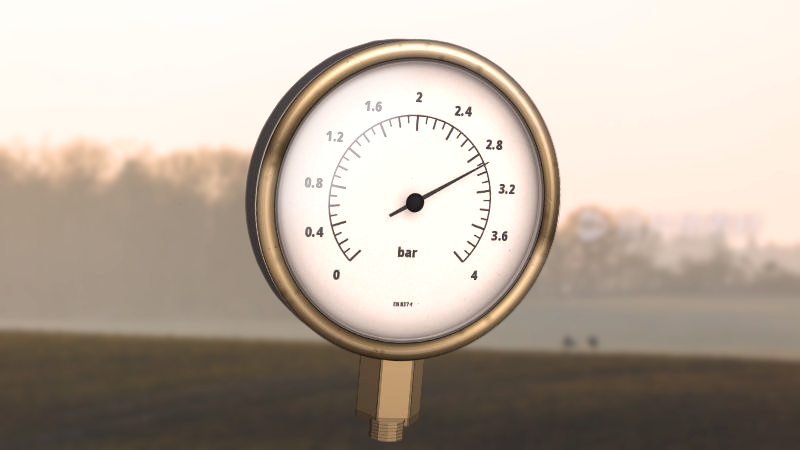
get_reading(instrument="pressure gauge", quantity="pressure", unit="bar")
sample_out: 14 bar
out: 2.9 bar
